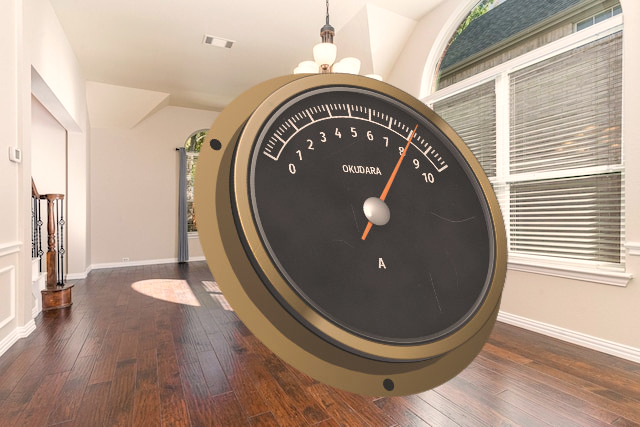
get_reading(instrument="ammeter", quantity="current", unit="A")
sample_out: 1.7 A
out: 8 A
